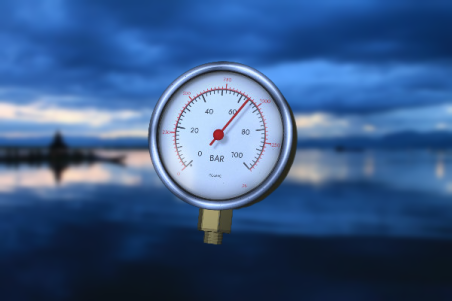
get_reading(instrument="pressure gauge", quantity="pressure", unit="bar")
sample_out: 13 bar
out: 64 bar
